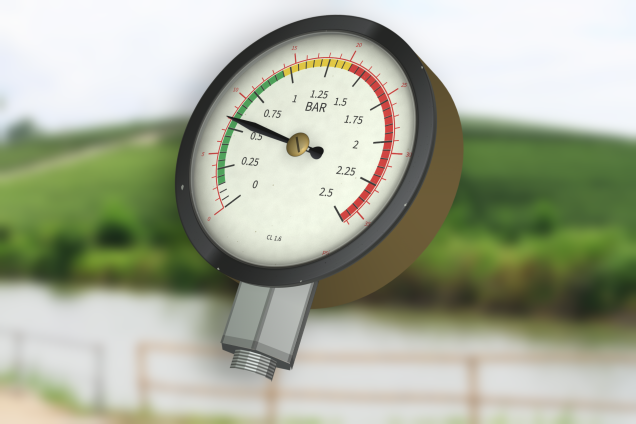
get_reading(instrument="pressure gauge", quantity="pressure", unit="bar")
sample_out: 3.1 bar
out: 0.55 bar
